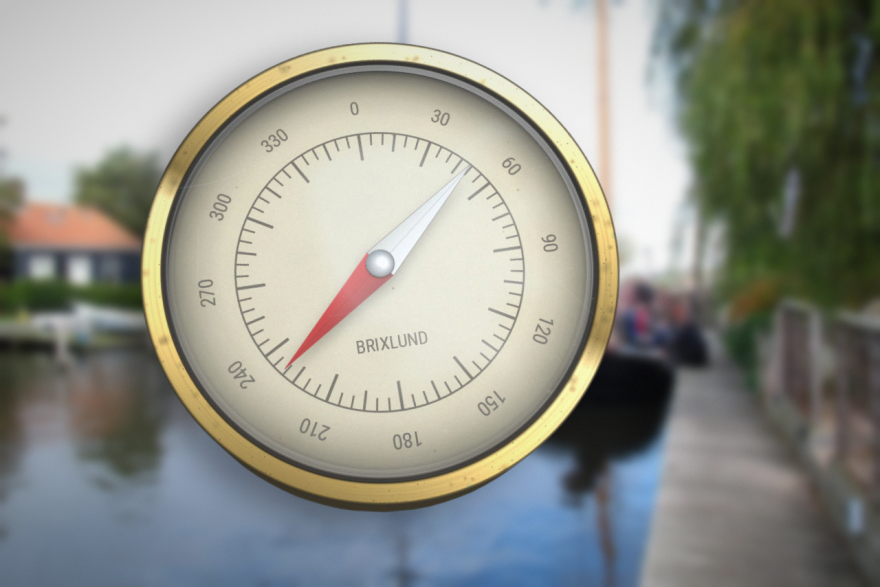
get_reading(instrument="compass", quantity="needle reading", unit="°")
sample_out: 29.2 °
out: 230 °
